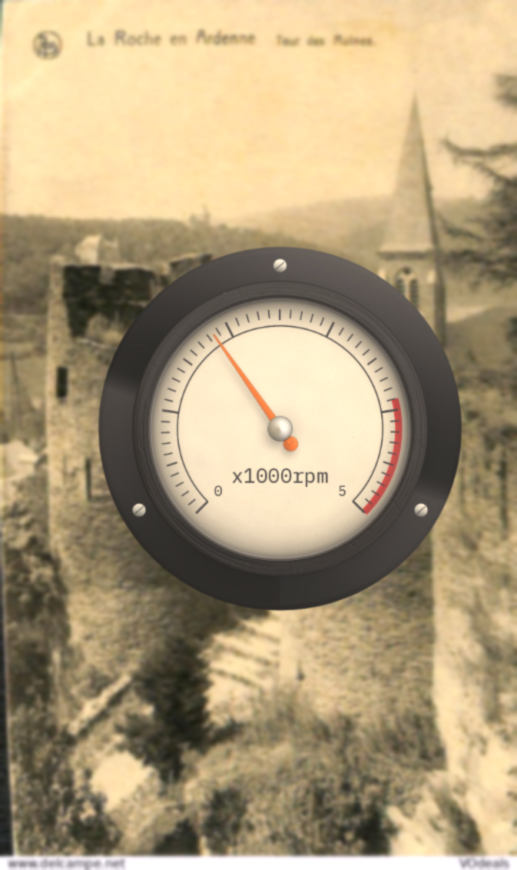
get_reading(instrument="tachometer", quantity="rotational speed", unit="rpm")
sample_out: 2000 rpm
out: 1850 rpm
